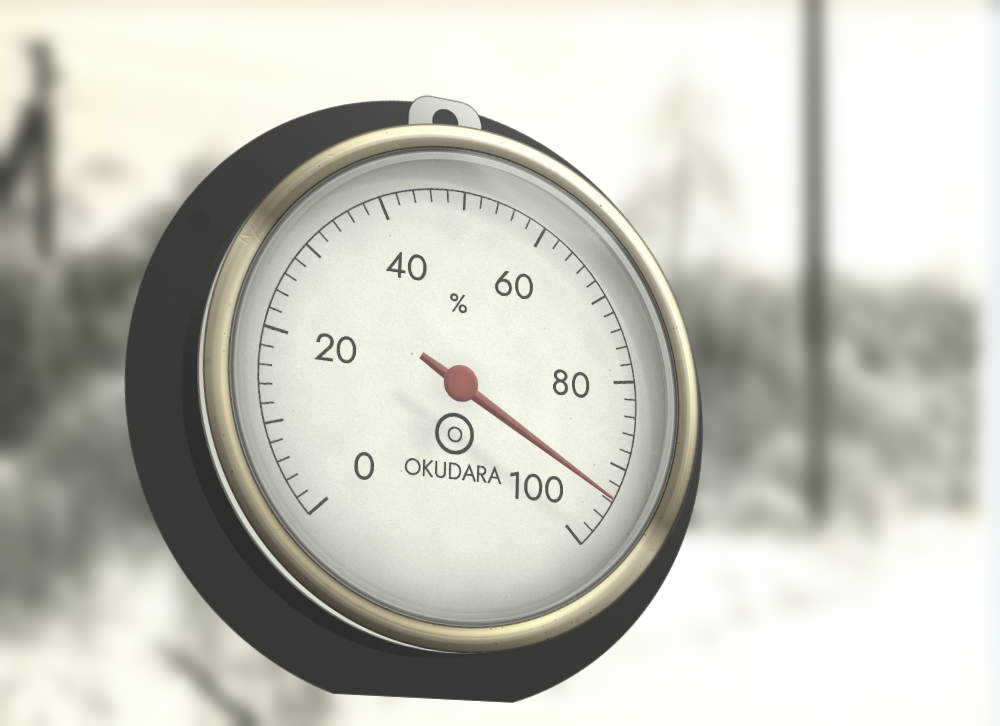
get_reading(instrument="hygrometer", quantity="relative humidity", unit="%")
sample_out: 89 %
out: 94 %
